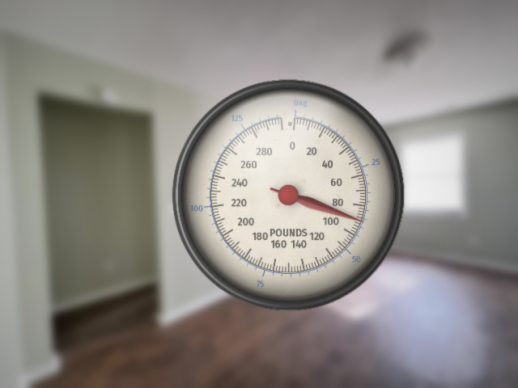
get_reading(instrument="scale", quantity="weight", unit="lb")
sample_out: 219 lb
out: 90 lb
